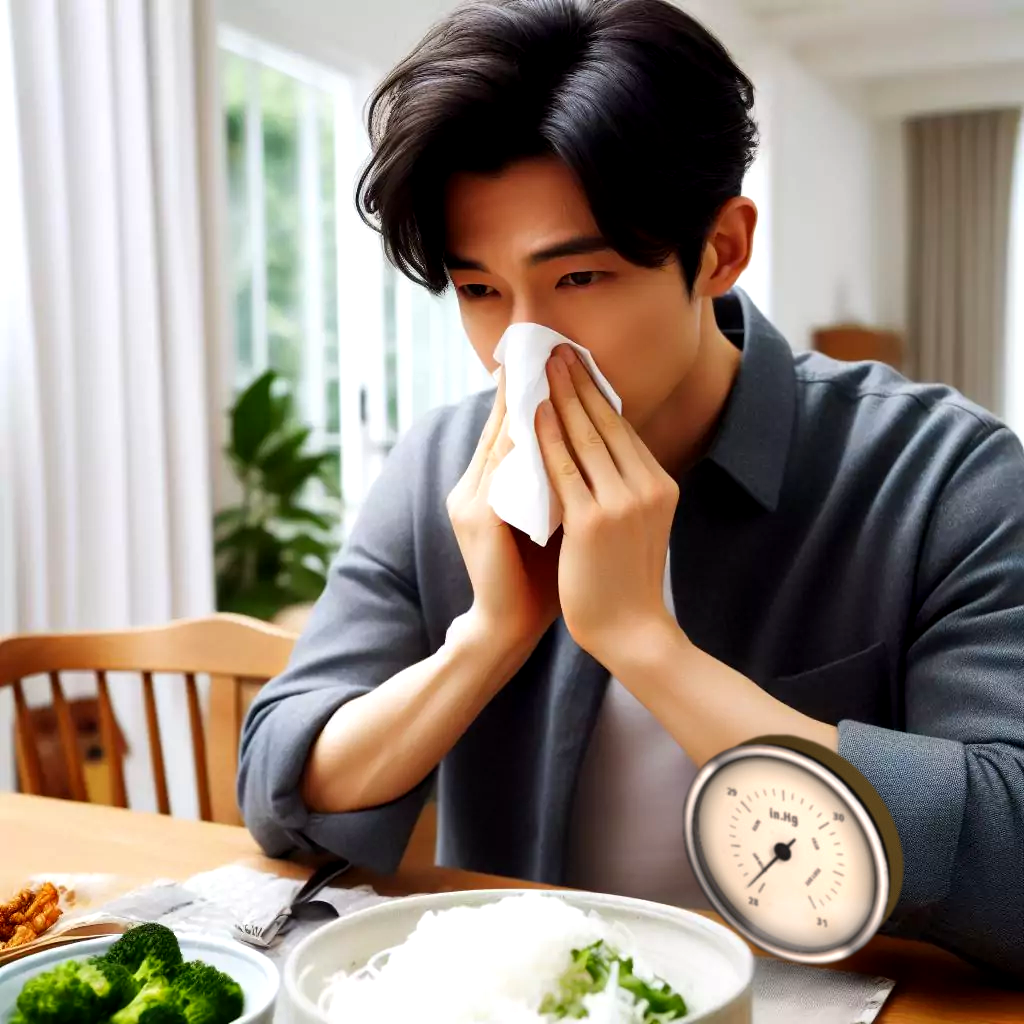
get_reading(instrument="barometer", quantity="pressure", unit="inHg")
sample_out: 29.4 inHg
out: 28.1 inHg
